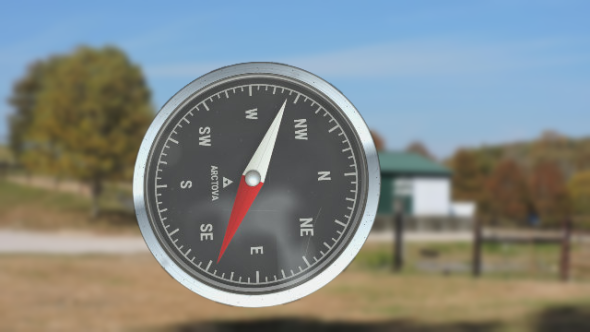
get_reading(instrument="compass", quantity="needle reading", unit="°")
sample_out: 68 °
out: 115 °
